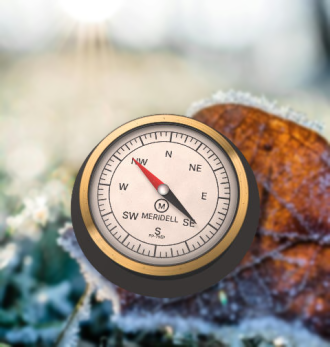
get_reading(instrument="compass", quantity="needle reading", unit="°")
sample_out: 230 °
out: 310 °
